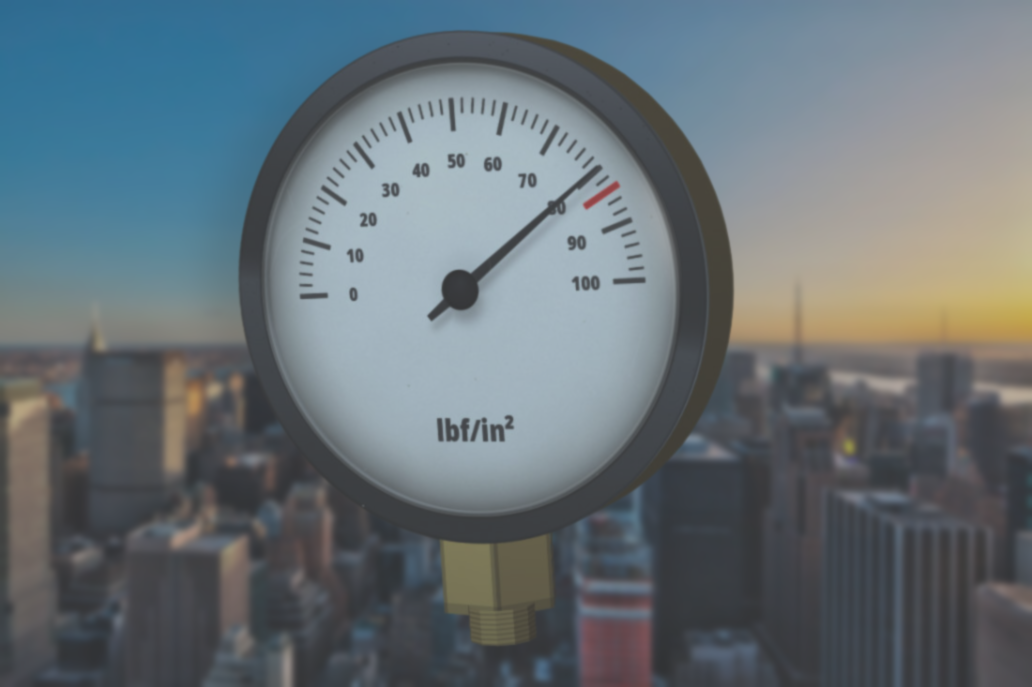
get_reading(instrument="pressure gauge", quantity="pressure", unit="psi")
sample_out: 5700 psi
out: 80 psi
